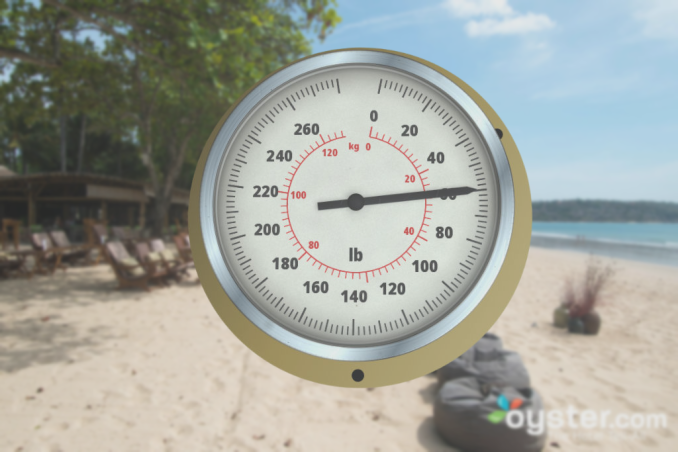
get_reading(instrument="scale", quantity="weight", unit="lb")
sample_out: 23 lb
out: 60 lb
